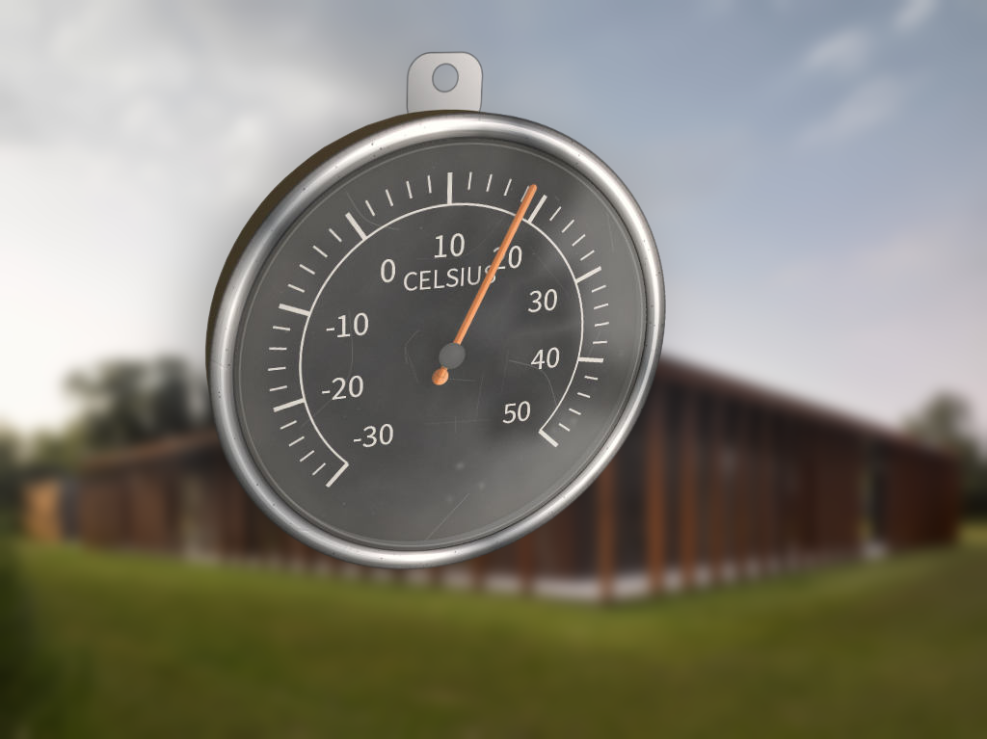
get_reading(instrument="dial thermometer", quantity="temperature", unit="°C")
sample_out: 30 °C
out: 18 °C
